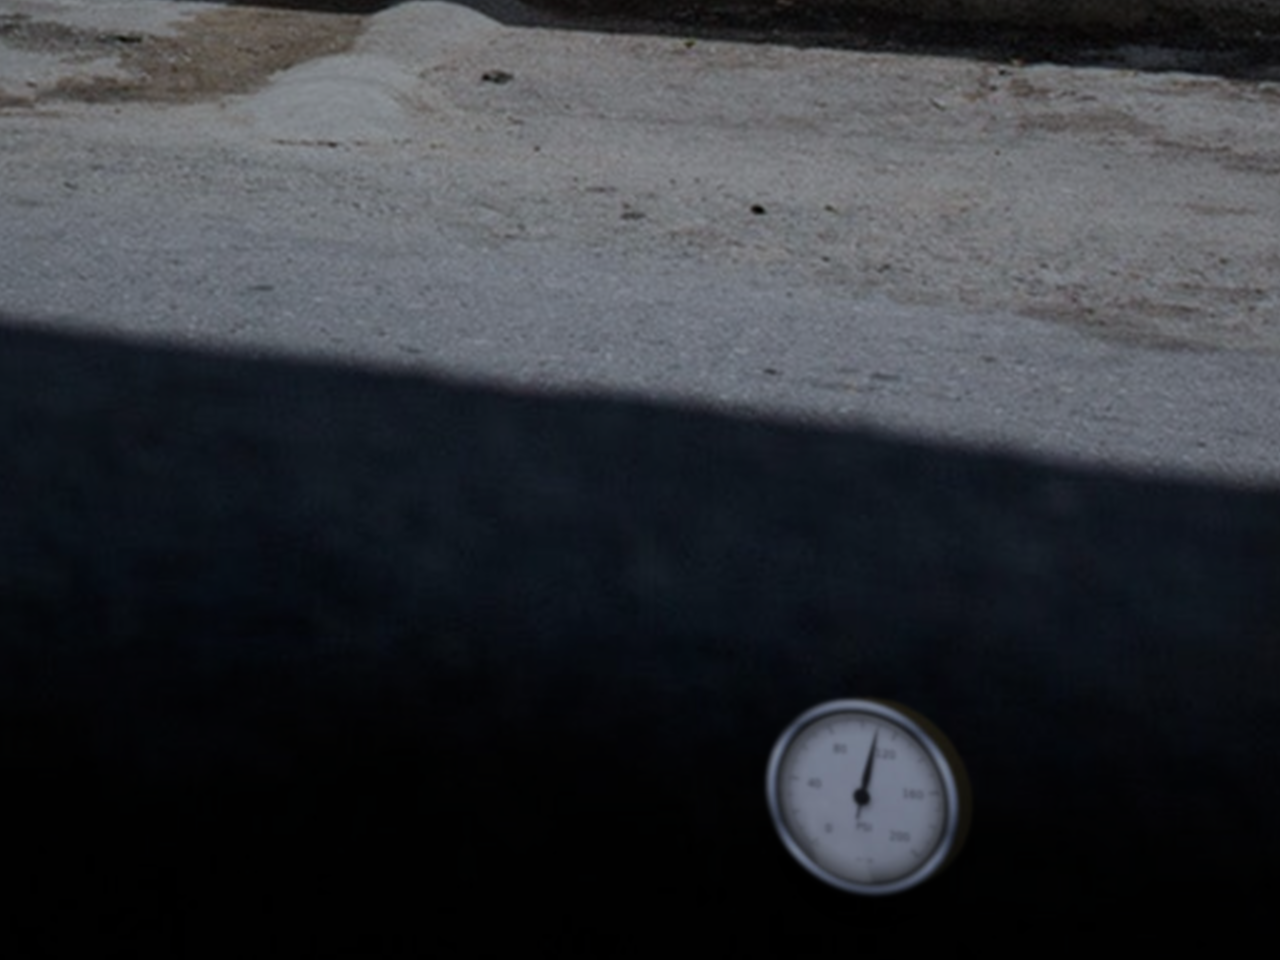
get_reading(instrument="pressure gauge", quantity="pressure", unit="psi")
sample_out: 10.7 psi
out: 110 psi
